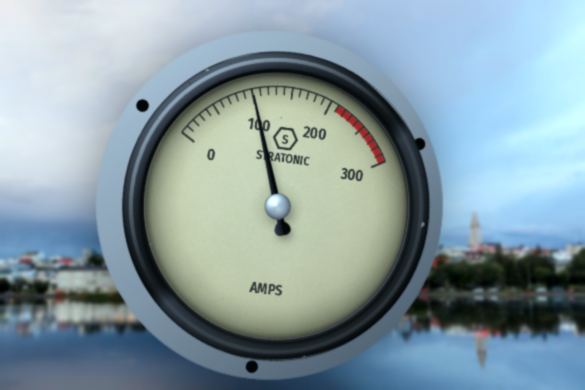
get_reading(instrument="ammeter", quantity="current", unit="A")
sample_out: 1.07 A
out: 100 A
